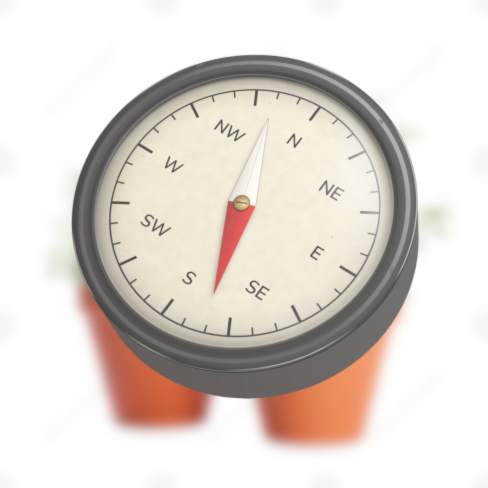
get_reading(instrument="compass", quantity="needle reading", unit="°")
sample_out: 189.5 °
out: 160 °
